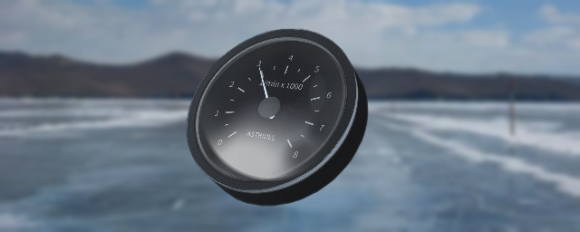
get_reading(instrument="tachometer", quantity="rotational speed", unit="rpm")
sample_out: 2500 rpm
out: 3000 rpm
